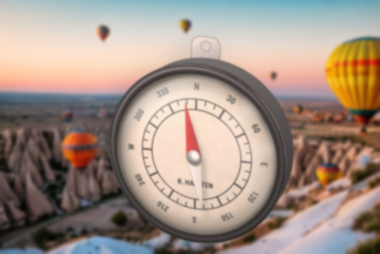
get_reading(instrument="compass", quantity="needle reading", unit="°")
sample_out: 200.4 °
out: 350 °
